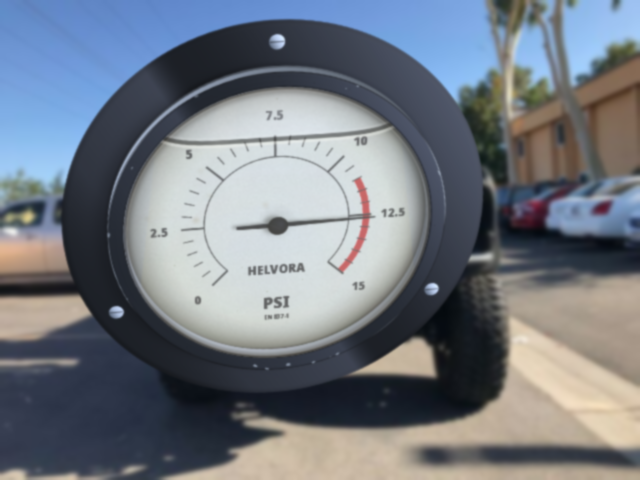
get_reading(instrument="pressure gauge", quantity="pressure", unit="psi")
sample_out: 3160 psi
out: 12.5 psi
